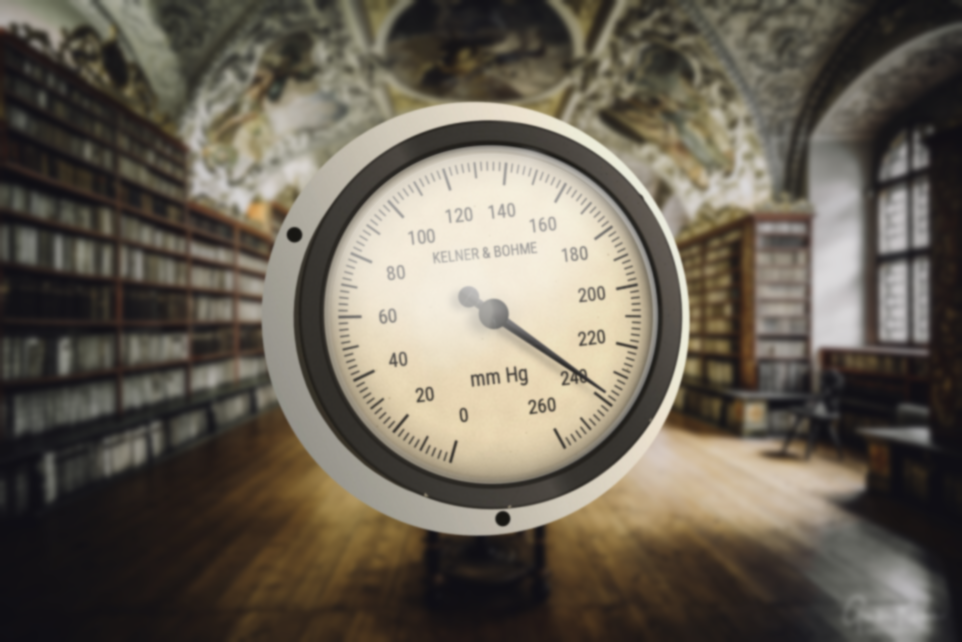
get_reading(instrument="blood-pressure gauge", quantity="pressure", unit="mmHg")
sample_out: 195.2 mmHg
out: 238 mmHg
